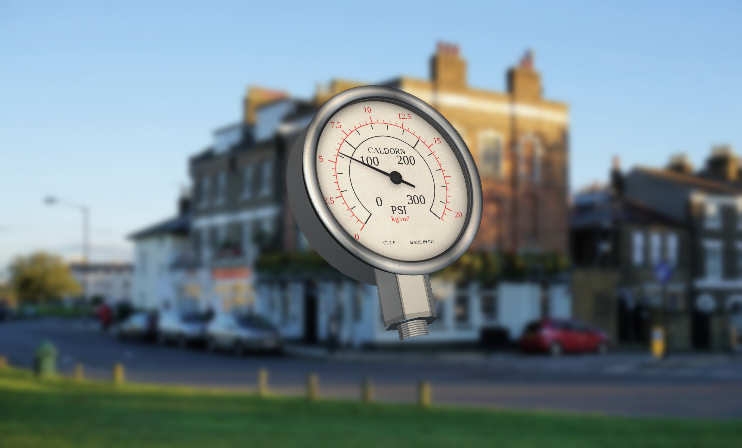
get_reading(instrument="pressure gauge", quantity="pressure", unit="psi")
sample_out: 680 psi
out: 80 psi
